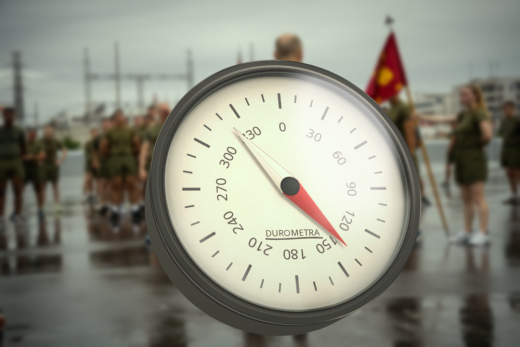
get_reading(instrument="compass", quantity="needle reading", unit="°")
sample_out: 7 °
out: 140 °
